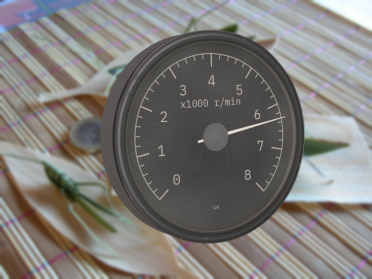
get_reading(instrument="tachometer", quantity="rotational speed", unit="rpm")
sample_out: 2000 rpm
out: 6300 rpm
